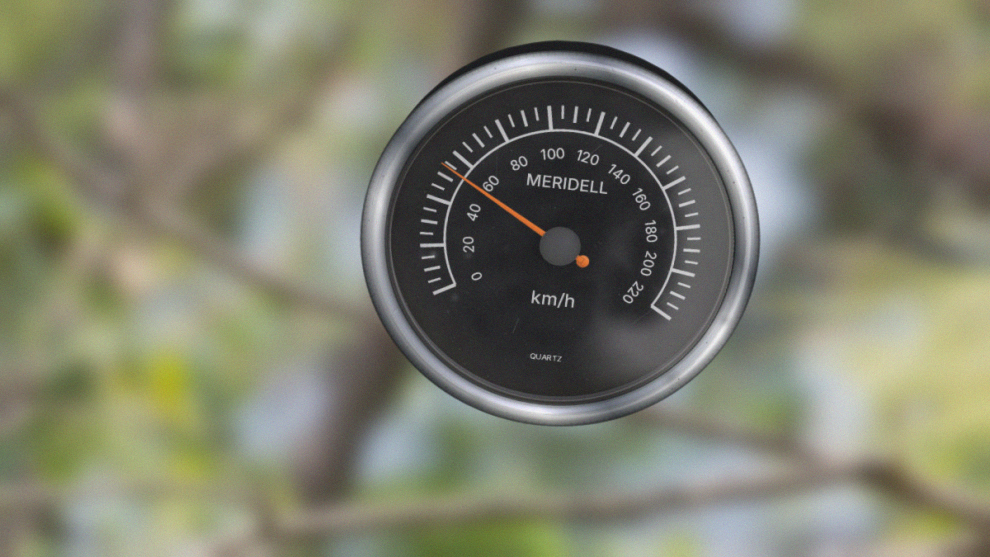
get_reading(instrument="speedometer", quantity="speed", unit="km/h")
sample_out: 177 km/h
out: 55 km/h
